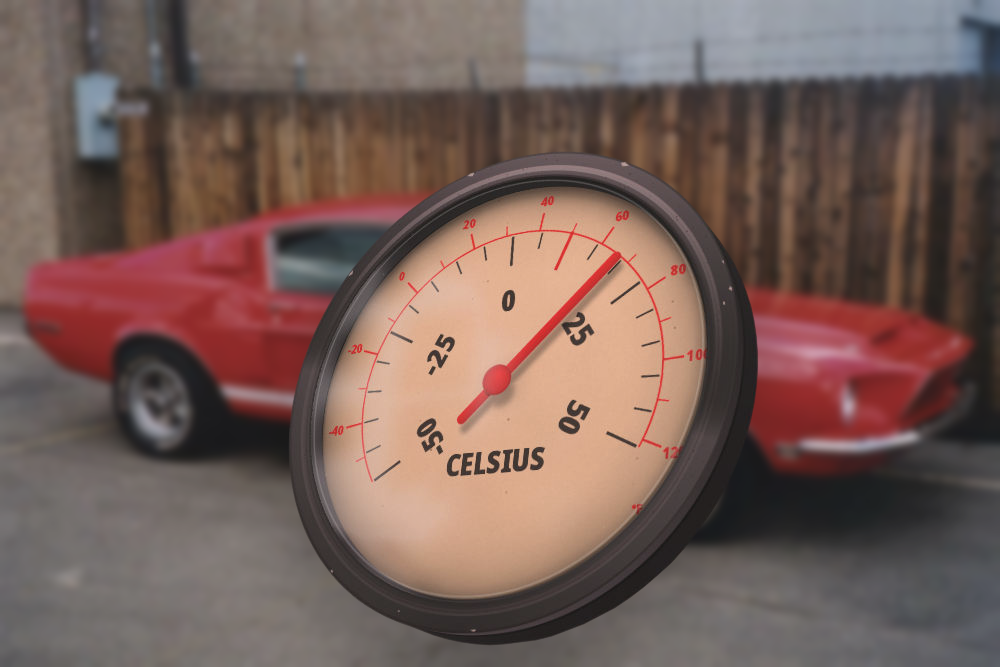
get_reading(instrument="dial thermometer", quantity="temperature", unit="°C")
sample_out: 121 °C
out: 20 °C
